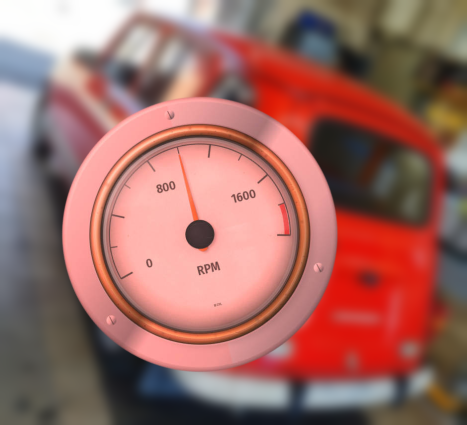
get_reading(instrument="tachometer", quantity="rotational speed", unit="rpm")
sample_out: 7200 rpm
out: 1000 rpm
